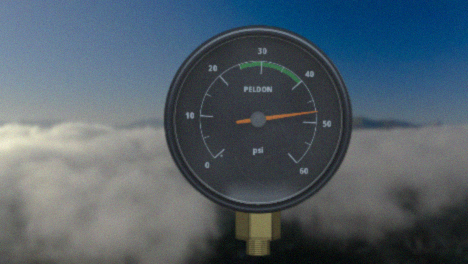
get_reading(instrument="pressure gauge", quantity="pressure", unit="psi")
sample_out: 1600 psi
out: 47.5 psi
